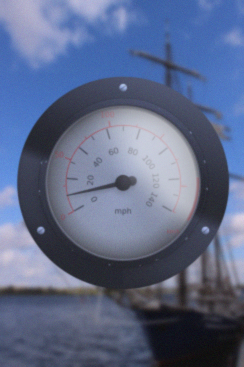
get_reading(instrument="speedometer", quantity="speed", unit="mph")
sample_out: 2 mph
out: 10 mph
